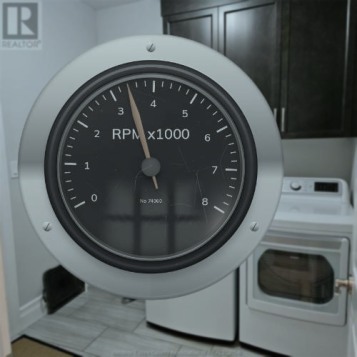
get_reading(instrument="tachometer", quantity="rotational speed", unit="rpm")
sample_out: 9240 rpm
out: 3400 rpm
